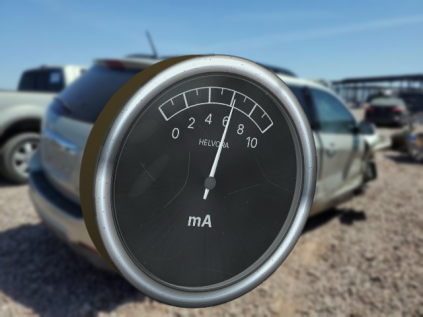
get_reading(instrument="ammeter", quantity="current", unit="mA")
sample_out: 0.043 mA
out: 6 mA
